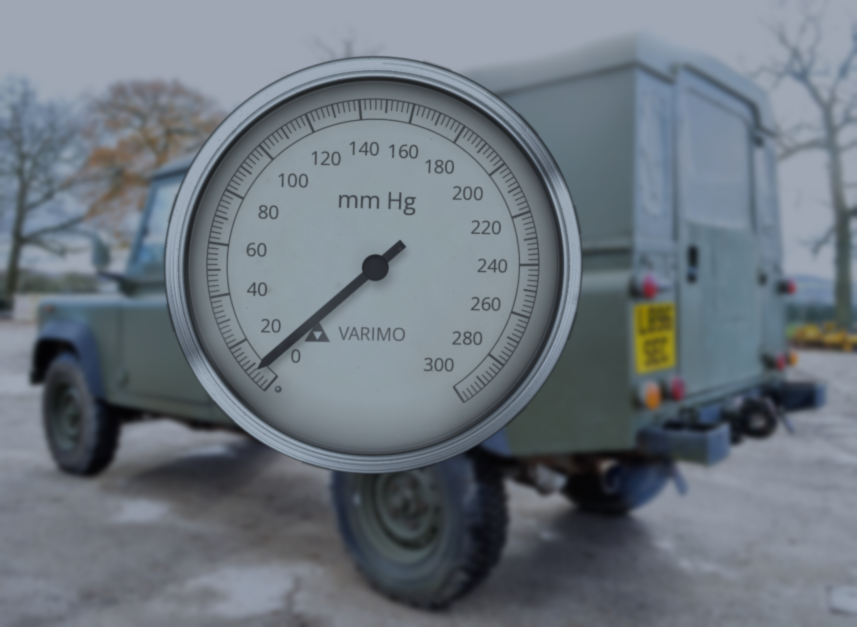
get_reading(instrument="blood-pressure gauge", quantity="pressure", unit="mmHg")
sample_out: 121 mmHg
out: 8 mmHg
